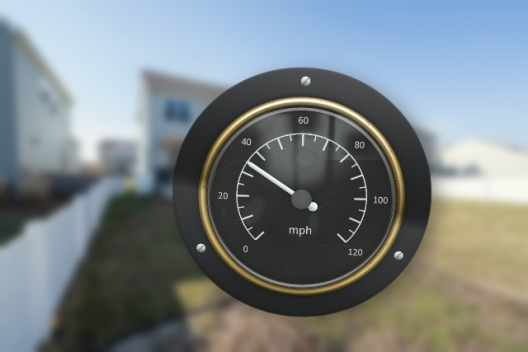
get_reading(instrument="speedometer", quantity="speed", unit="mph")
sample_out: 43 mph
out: 35 mph
